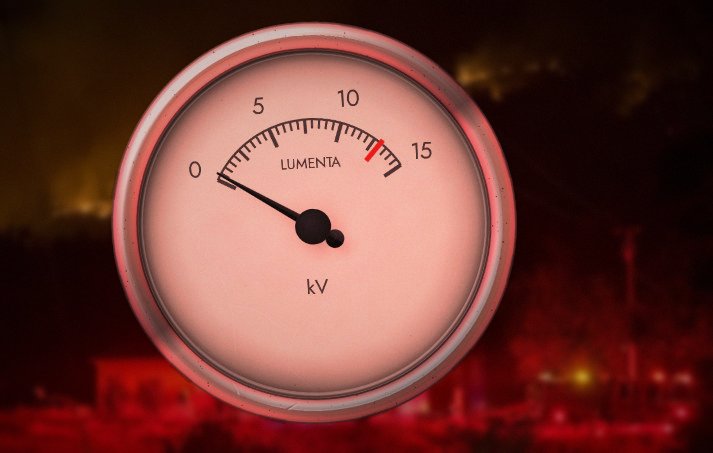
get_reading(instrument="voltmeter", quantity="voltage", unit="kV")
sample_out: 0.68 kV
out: 0.5 kV
